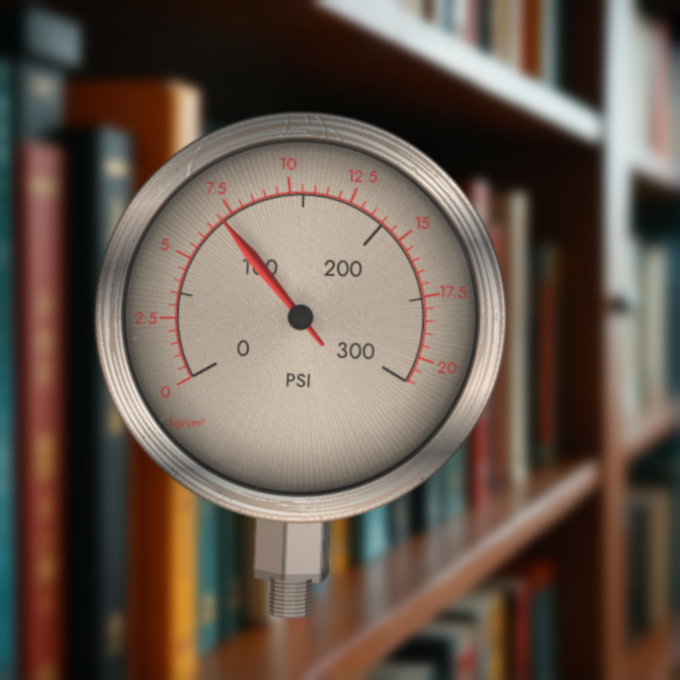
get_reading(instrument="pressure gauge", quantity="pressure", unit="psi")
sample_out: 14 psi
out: 100 psi
